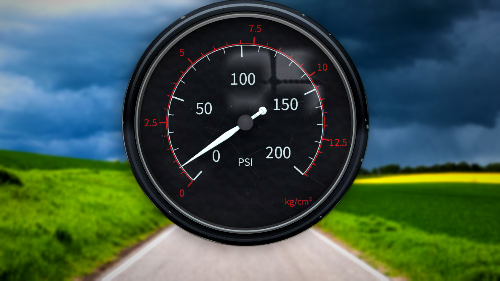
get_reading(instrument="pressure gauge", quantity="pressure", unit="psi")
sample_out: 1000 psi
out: 10 psi
